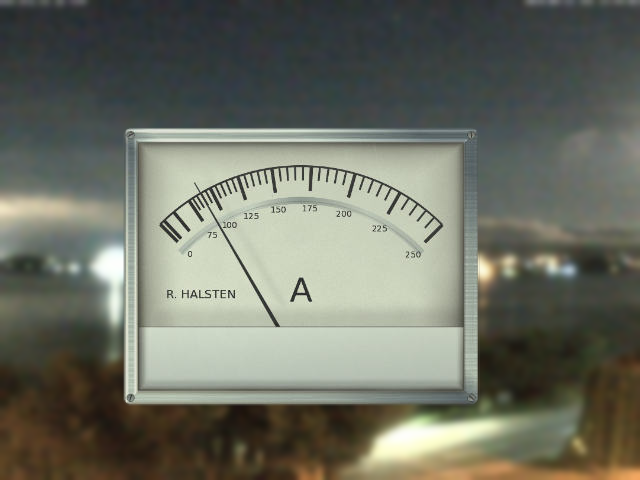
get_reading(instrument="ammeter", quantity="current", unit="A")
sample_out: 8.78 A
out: 90 A
